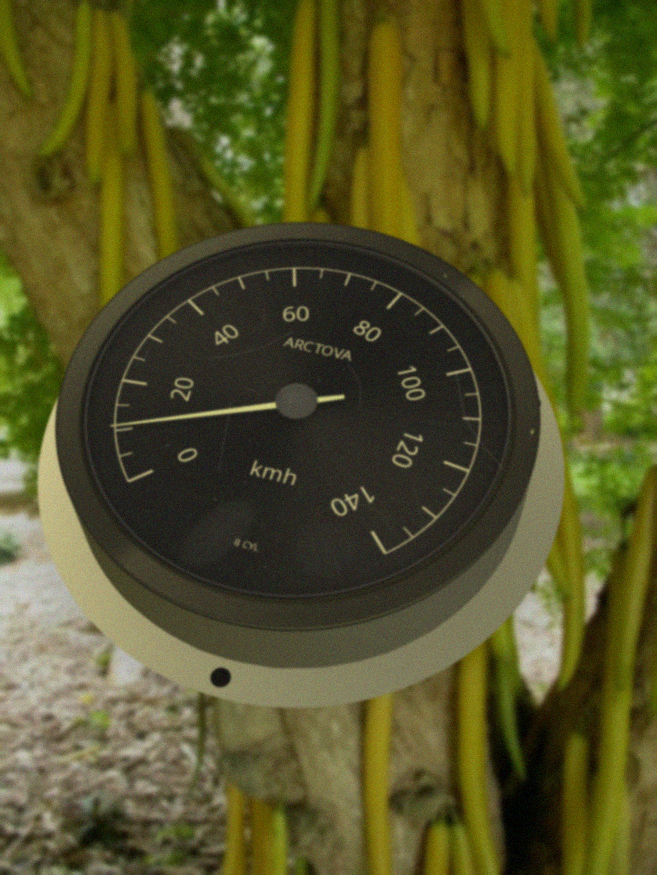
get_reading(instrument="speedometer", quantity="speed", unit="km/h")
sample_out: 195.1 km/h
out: 10 km/h
